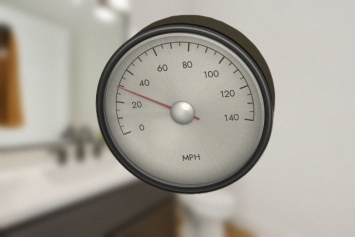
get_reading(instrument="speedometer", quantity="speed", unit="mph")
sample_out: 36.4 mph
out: 30 mph
